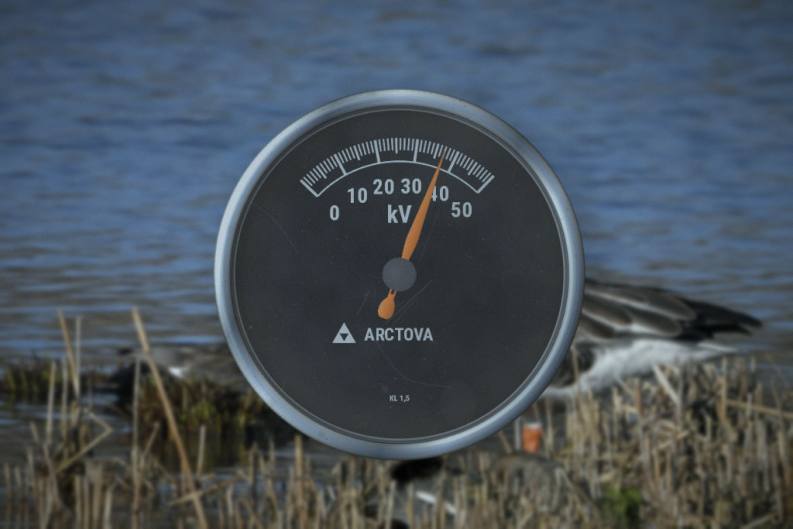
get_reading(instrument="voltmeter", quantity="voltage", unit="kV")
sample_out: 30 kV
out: 37 kV
